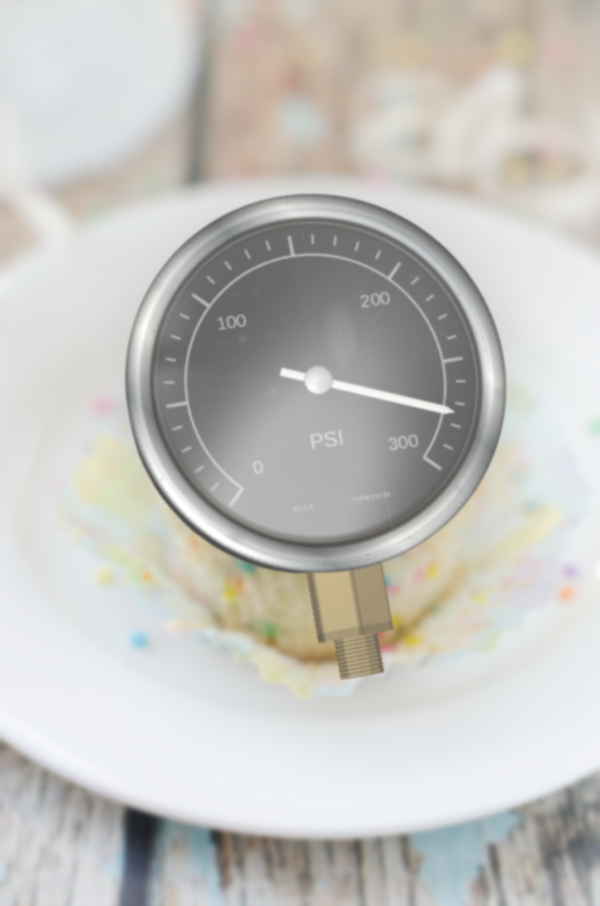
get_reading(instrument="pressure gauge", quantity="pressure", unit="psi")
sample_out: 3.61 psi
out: 275 psi
